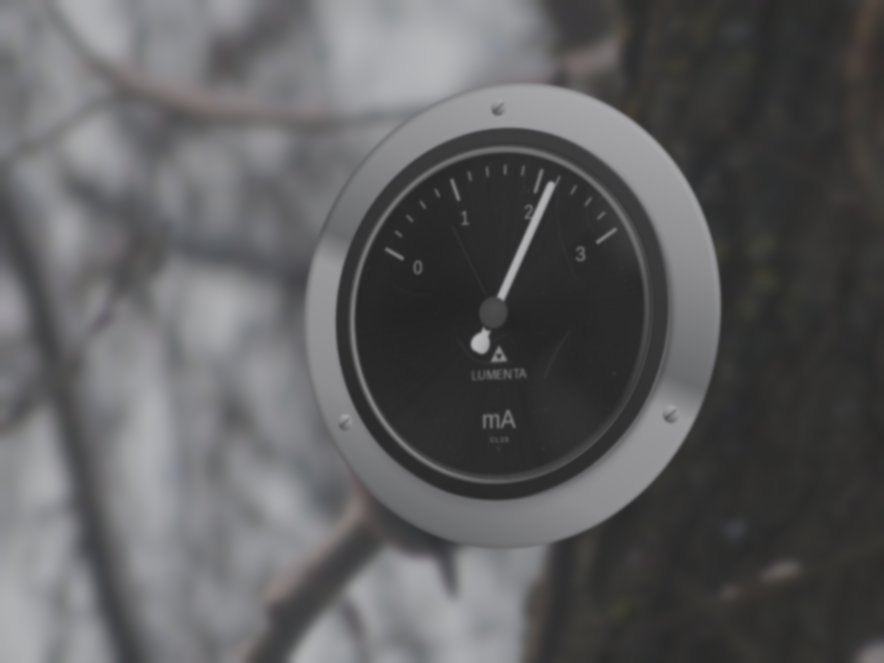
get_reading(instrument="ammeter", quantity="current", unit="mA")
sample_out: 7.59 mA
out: 2.2 mA
